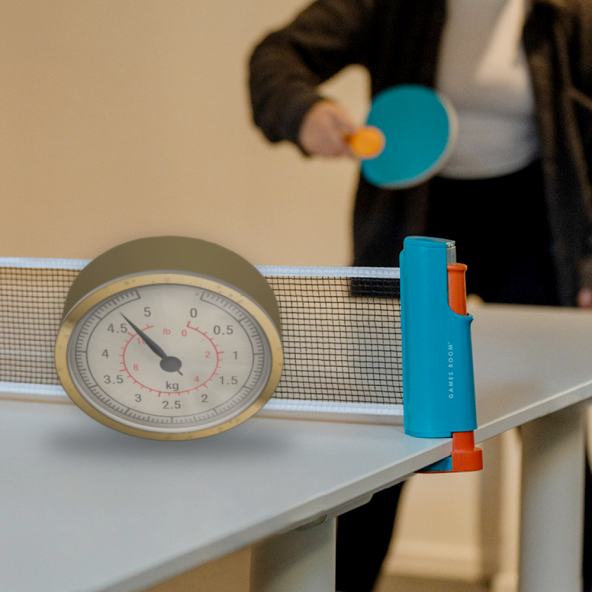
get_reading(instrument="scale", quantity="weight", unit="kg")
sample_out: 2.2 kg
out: 4.75 kg
